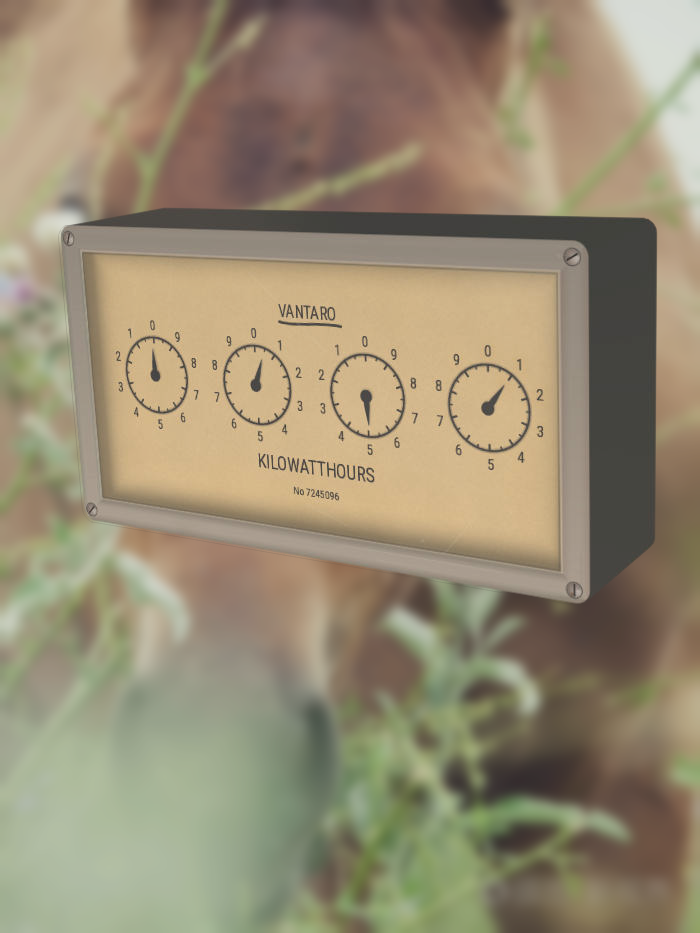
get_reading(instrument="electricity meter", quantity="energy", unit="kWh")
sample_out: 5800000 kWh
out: 51 kWh
